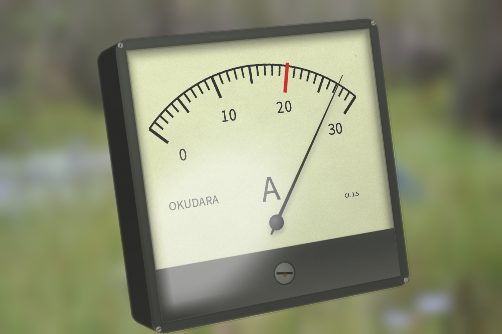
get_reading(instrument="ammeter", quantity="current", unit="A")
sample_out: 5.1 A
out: 27 A
